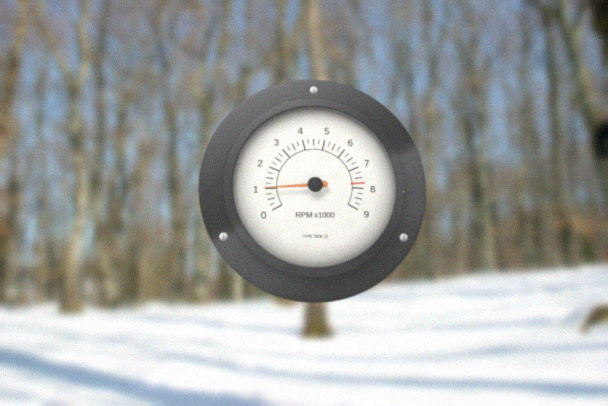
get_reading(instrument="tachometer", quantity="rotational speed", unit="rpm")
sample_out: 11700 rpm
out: 1000 rpm
